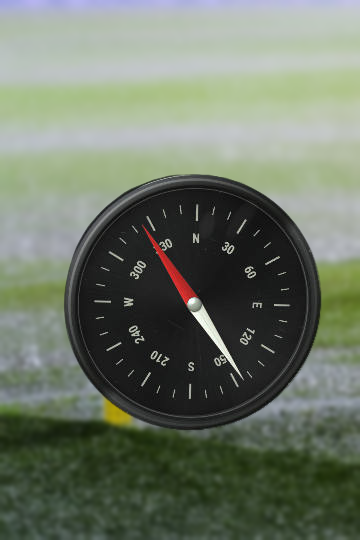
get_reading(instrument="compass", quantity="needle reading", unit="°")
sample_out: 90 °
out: 325 °
